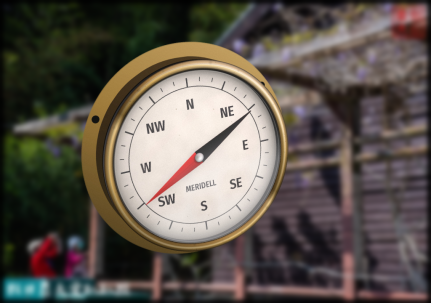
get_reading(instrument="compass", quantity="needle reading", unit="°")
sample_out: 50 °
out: 240 °
